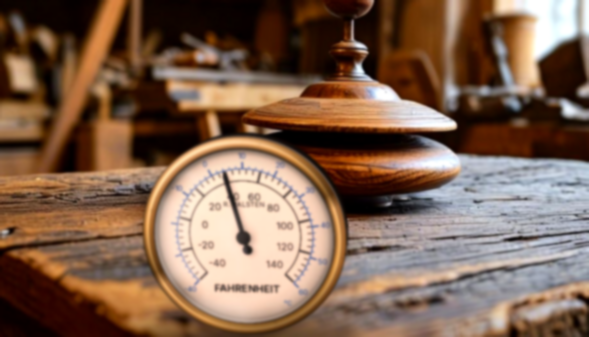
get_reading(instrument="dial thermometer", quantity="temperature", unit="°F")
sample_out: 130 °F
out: 40 °F
